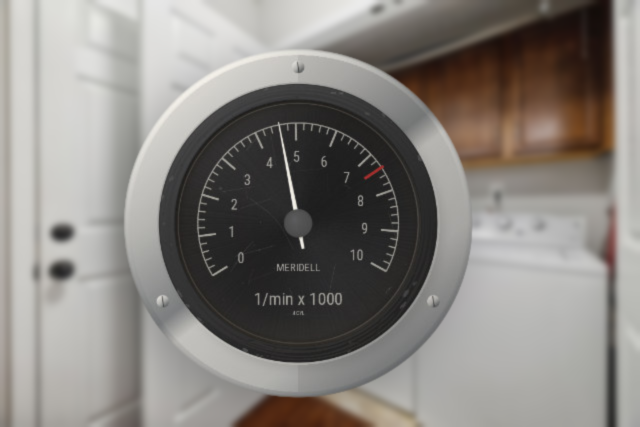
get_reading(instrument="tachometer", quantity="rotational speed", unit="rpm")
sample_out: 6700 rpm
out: 4600 rpm
